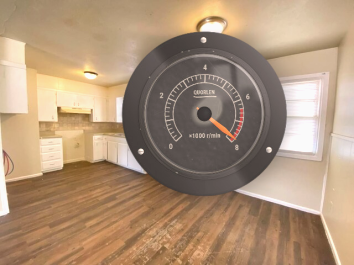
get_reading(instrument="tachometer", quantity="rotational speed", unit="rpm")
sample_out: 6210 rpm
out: 7800 rpm
